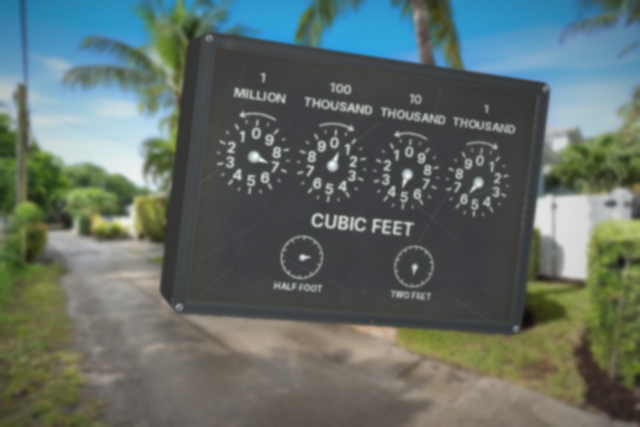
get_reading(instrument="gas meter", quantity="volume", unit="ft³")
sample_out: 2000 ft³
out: 704600 ft³
